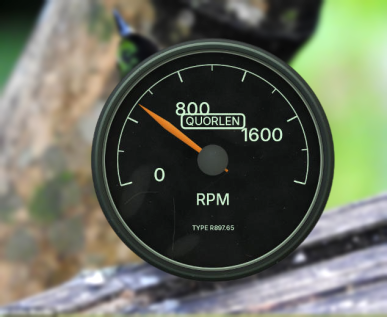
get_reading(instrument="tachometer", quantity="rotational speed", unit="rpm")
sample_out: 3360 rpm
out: 500 rpm
